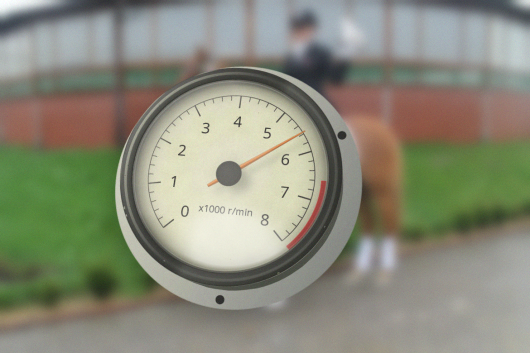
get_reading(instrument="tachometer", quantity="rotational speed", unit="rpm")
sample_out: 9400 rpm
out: 5600 rpm
